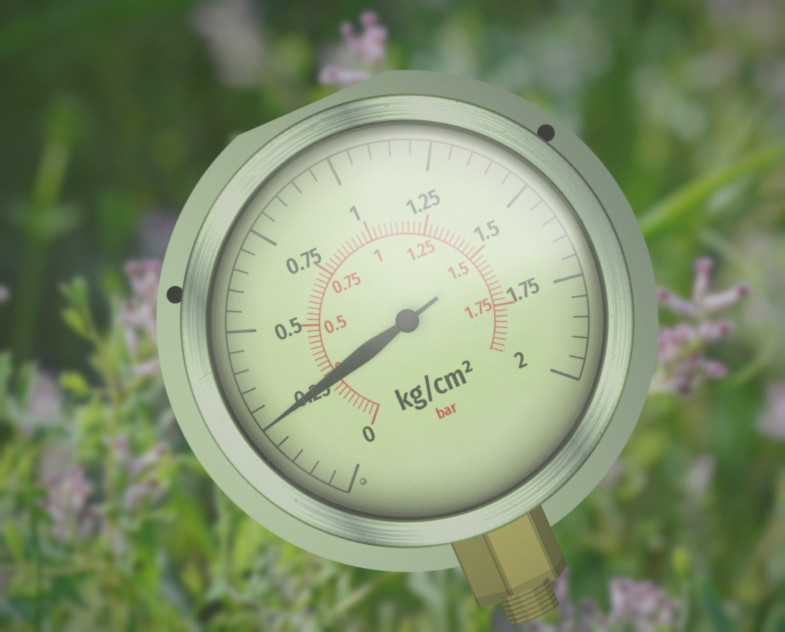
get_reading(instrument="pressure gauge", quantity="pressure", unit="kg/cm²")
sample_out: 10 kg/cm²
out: 0.25 kg/cm²
